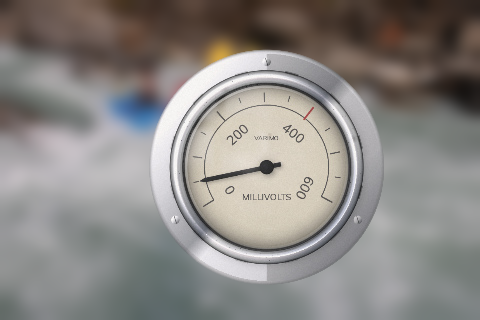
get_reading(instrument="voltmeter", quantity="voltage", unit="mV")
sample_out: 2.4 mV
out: 50 mV
